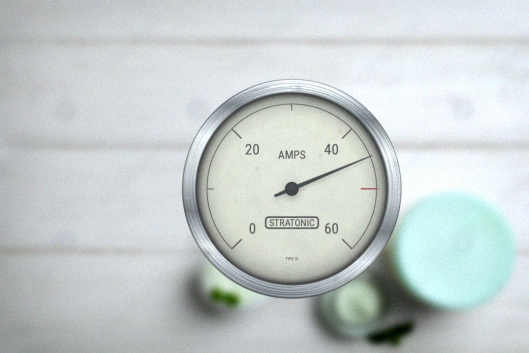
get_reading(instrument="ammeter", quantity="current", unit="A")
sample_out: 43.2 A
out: 45 A
